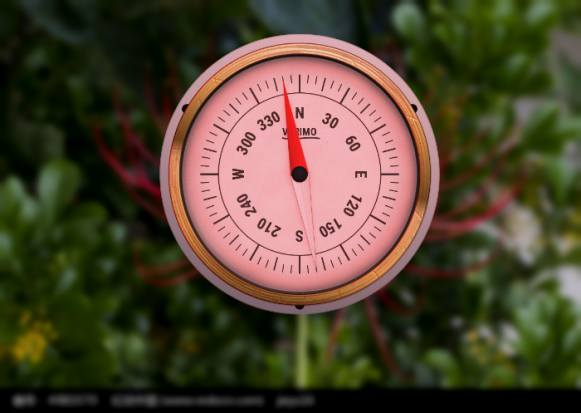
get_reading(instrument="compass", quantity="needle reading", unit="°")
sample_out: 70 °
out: 350 °
